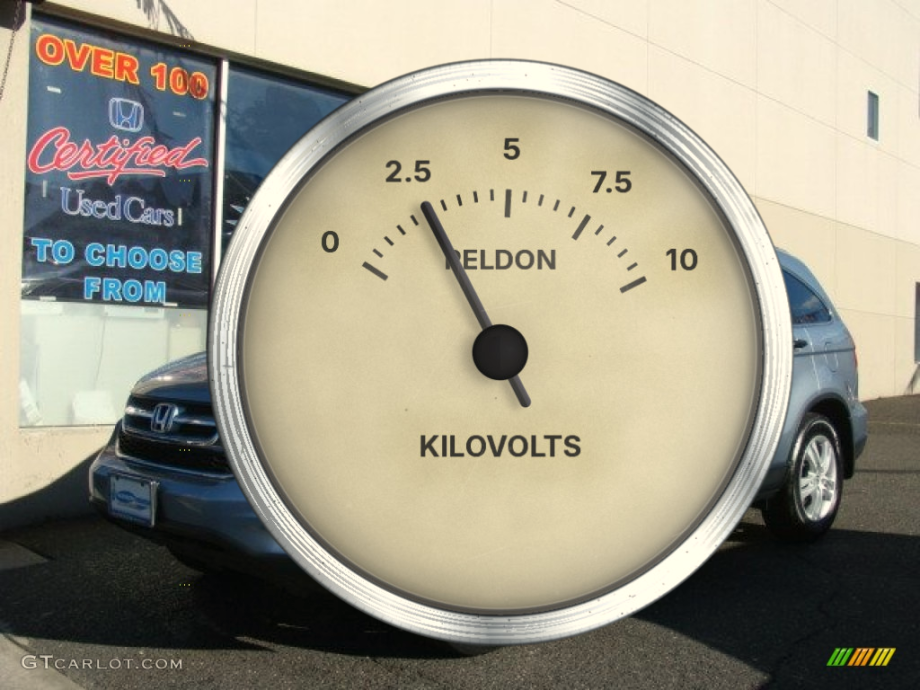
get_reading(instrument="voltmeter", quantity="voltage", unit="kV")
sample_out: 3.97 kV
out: 2.5 kV
